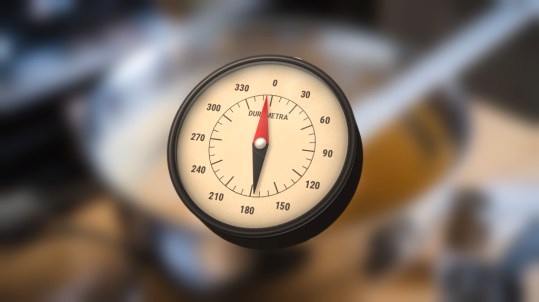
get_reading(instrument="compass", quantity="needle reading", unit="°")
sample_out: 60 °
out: 355 °
